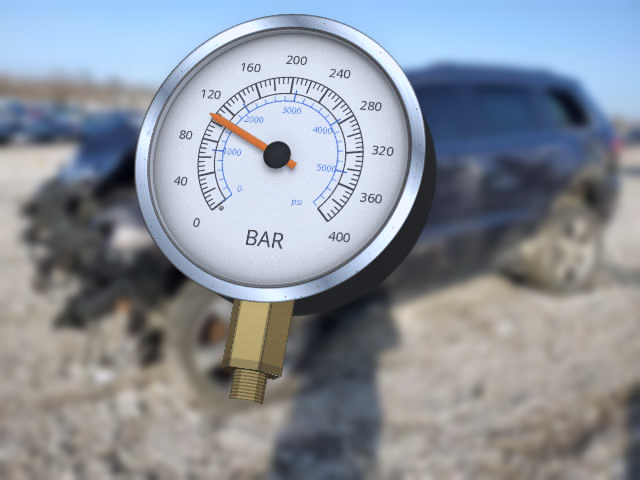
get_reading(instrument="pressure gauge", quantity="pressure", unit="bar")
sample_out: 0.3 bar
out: 105 bar
